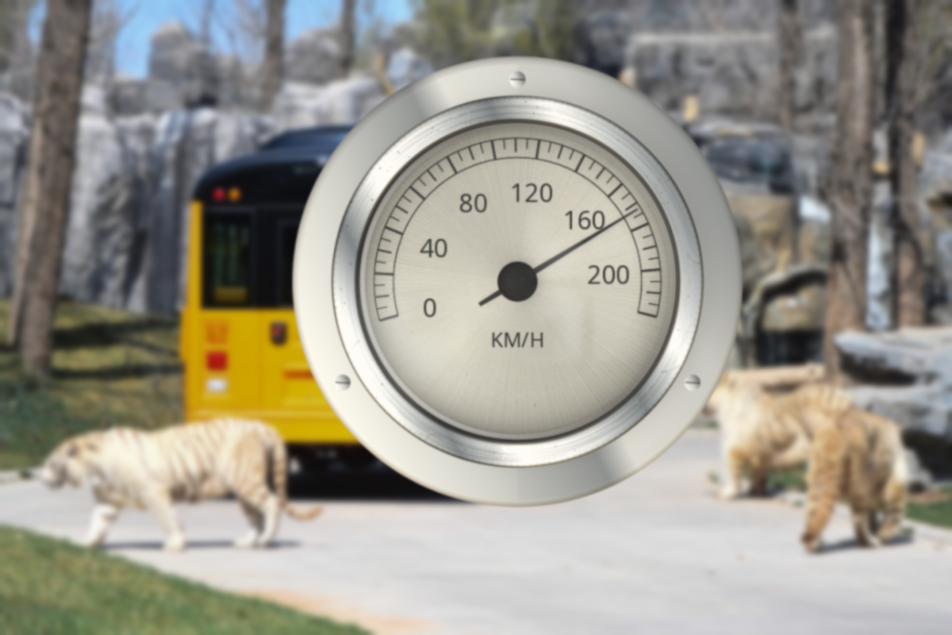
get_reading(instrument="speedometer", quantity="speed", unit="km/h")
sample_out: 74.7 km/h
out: 172.5 km/h
